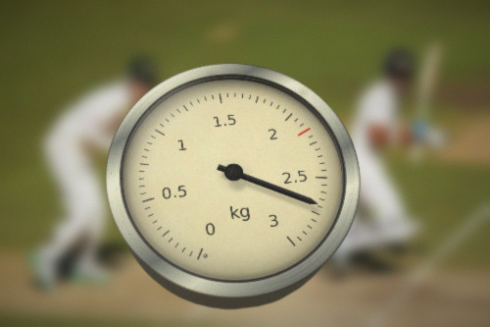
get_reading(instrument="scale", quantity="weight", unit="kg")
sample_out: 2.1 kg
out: 2.7 kg
